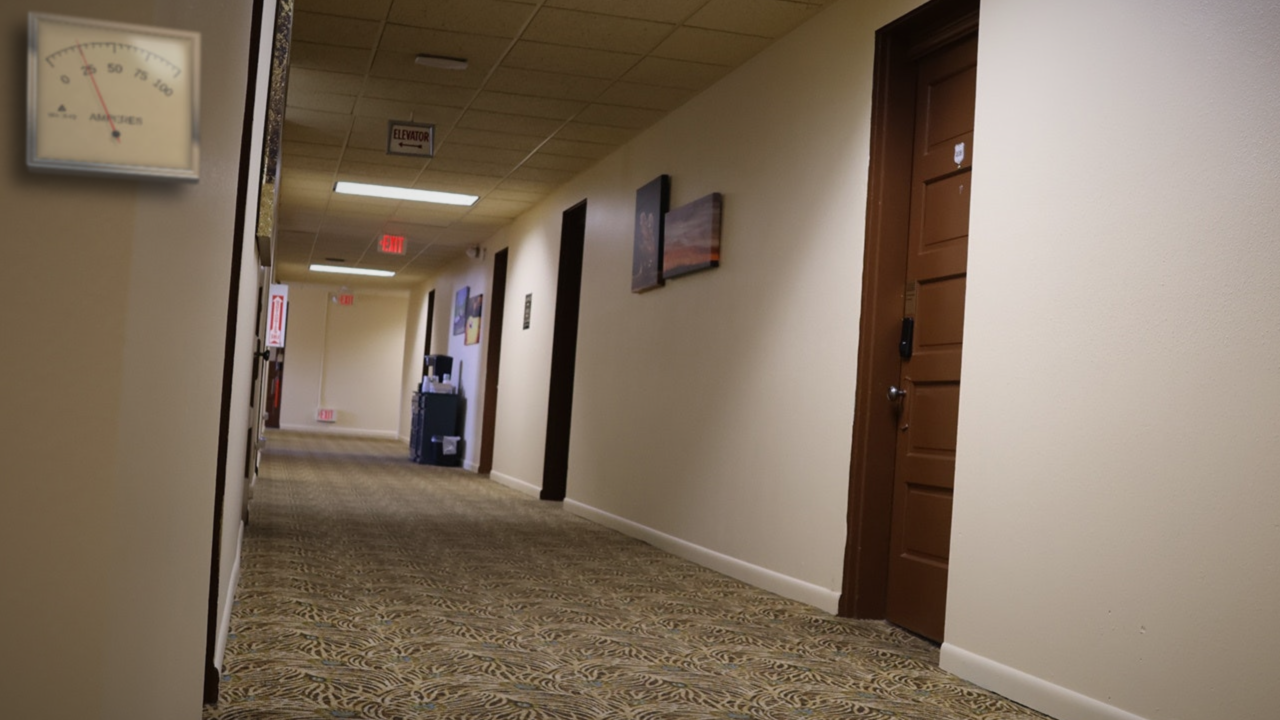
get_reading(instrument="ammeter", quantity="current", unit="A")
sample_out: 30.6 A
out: 25 A
